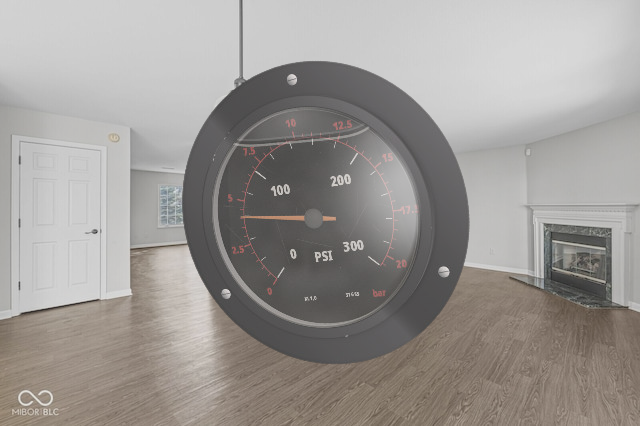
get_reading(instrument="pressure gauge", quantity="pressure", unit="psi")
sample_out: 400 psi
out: 60 psi
